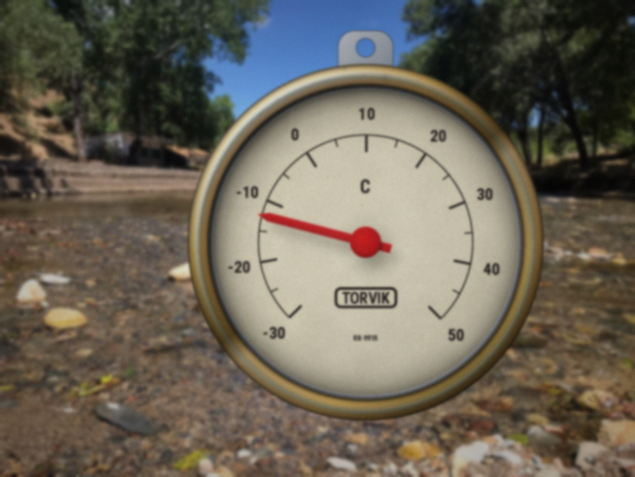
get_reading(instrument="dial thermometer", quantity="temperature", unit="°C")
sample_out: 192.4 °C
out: -12.5 °C
